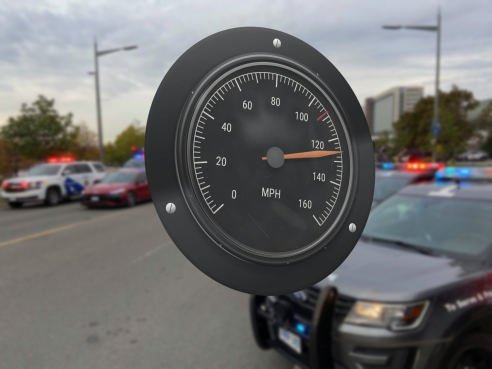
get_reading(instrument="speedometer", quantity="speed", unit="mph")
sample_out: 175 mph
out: 126 mph
